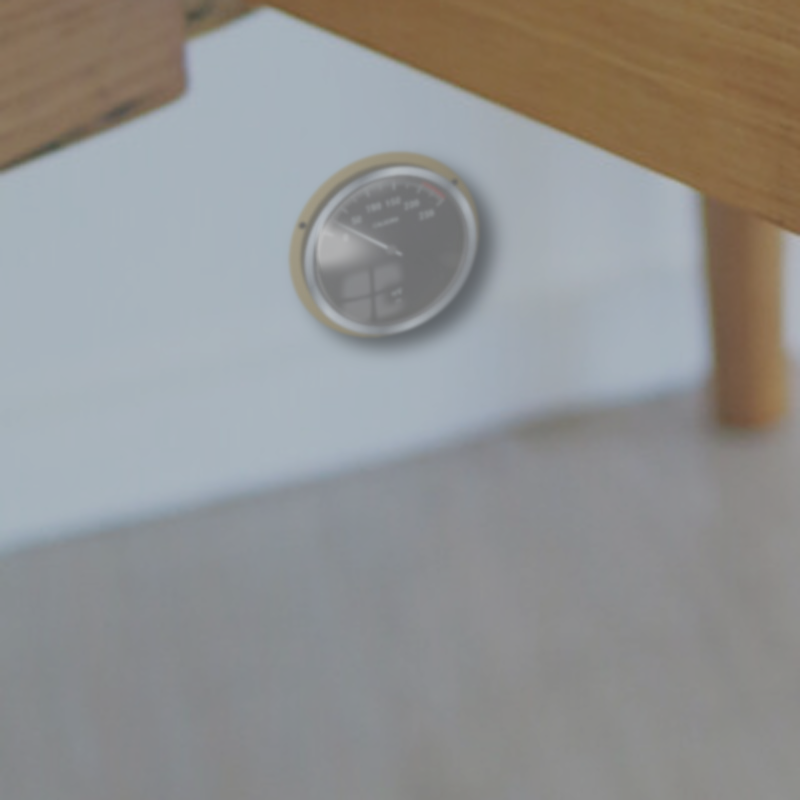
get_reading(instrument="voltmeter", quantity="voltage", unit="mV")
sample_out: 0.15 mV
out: 25 mV
